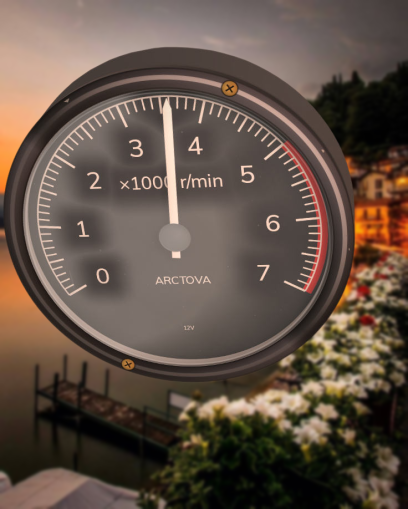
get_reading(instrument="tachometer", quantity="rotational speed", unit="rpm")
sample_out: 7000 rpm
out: 3600 rpm
